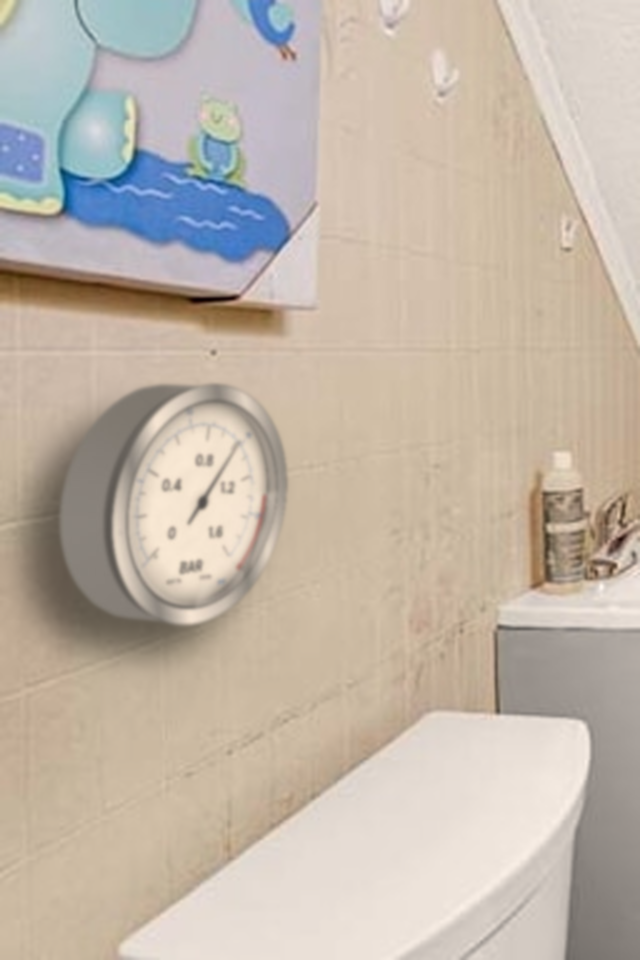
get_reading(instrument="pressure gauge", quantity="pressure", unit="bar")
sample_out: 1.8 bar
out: 1 bar
